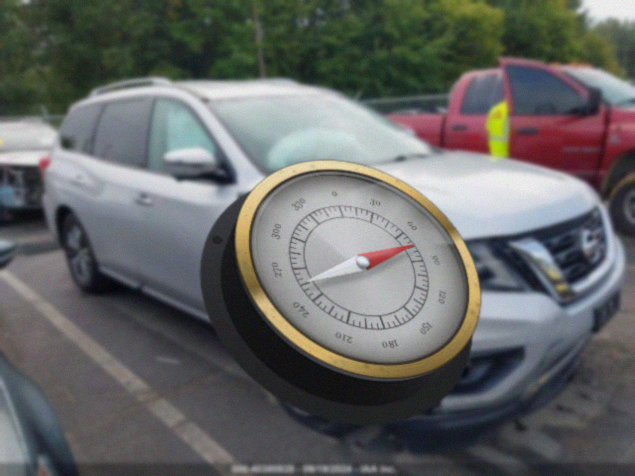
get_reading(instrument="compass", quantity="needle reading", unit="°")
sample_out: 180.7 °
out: 75 °
